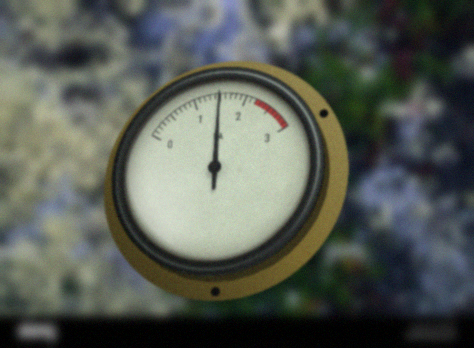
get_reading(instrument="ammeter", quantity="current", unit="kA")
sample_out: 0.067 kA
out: 1.5 kA
